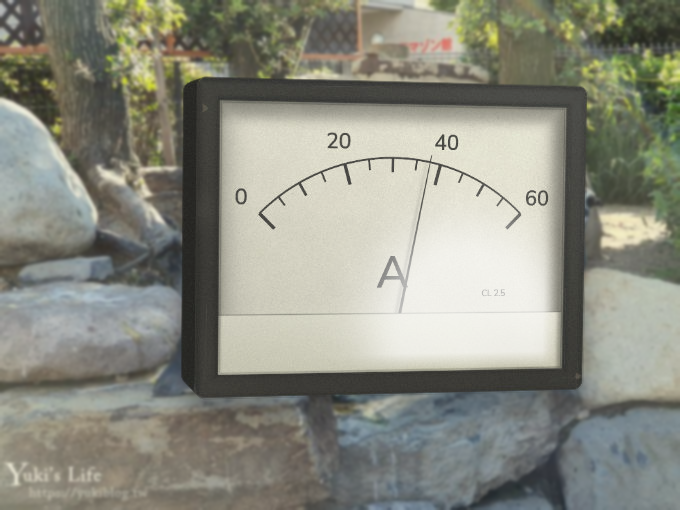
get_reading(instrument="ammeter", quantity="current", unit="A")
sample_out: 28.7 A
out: 37.5 A
